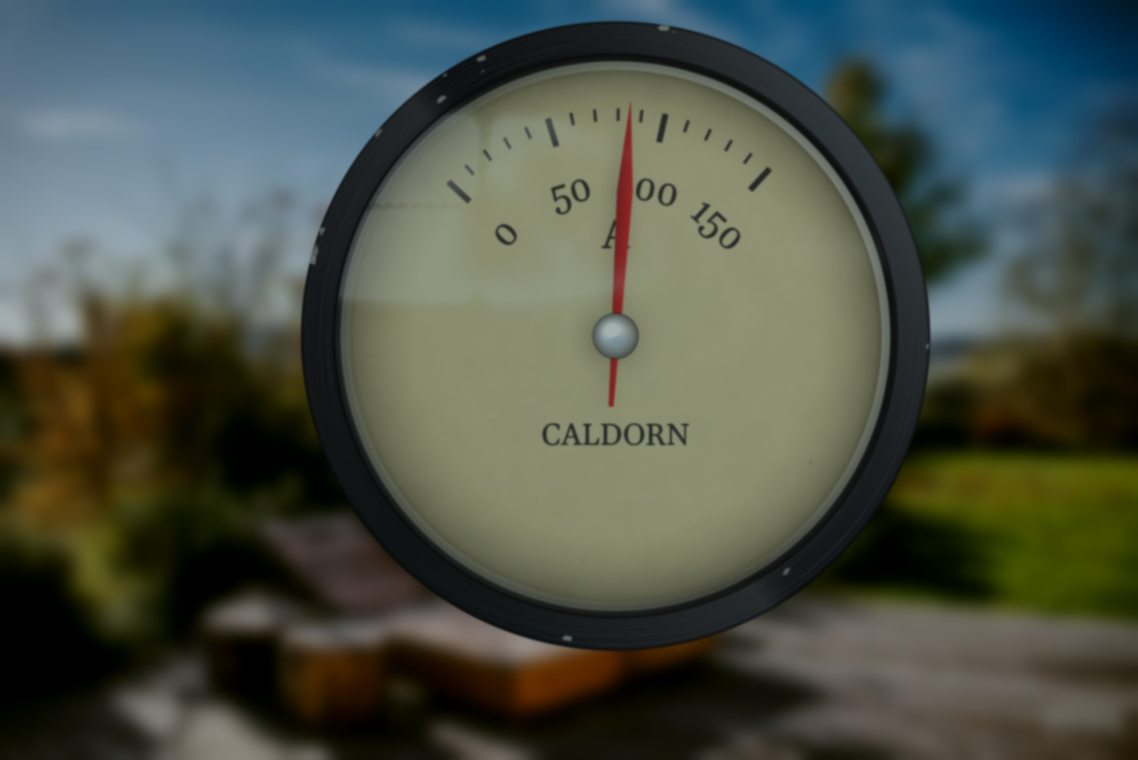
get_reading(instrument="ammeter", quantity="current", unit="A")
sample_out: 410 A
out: 85 A
